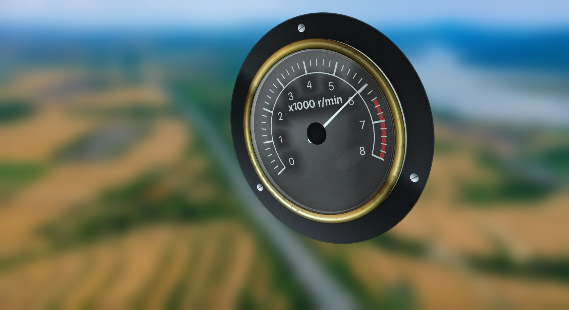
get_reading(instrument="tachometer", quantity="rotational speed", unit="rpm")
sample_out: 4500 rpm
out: 6000 rpm
